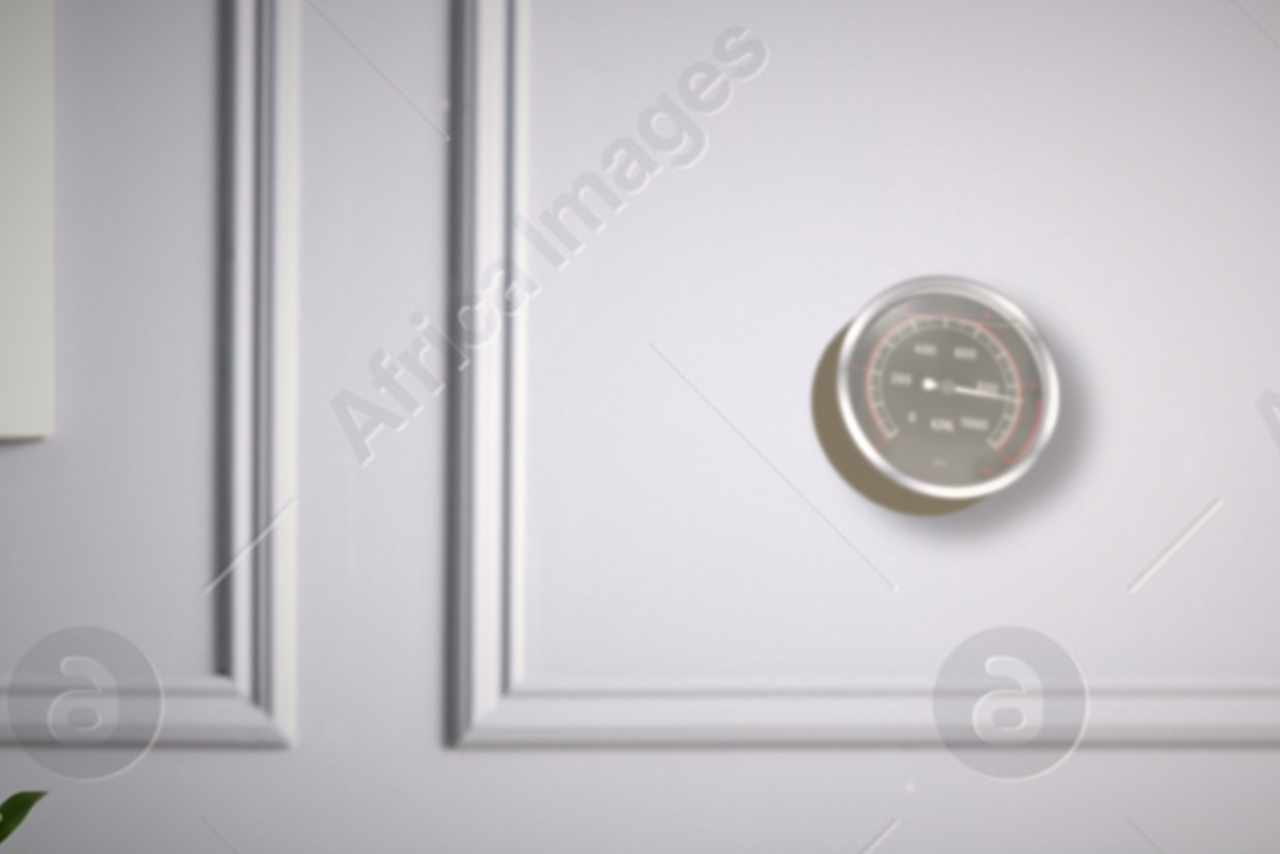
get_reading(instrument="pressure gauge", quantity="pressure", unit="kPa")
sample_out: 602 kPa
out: 850 kPa
